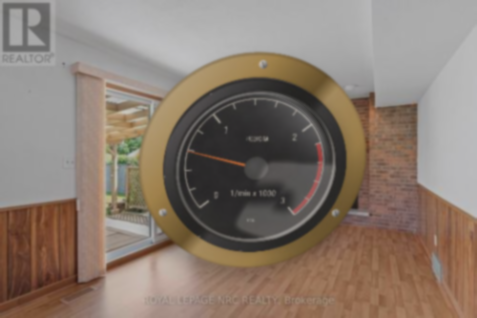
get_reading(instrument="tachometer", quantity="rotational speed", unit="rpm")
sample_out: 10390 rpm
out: 600 rpm
